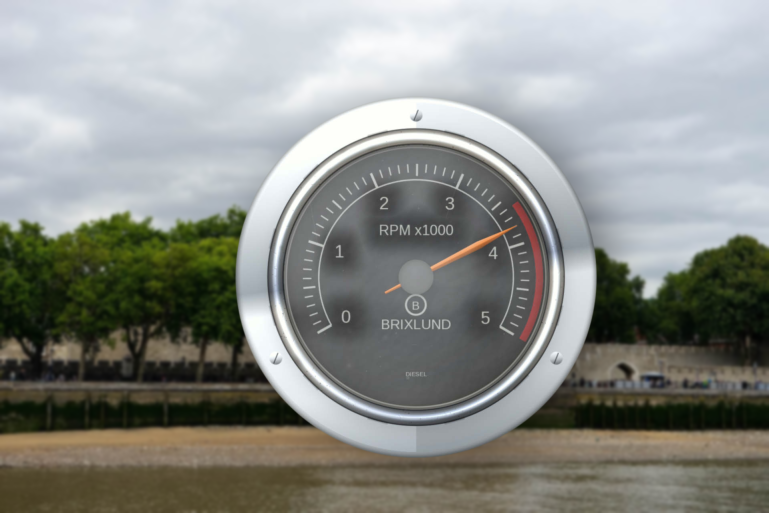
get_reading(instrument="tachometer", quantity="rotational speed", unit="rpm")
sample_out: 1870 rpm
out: 3800 rpm
